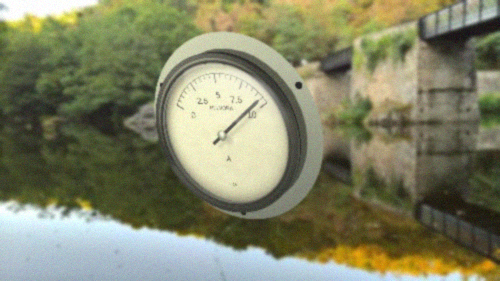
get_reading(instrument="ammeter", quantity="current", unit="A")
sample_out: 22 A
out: 9.5 A
